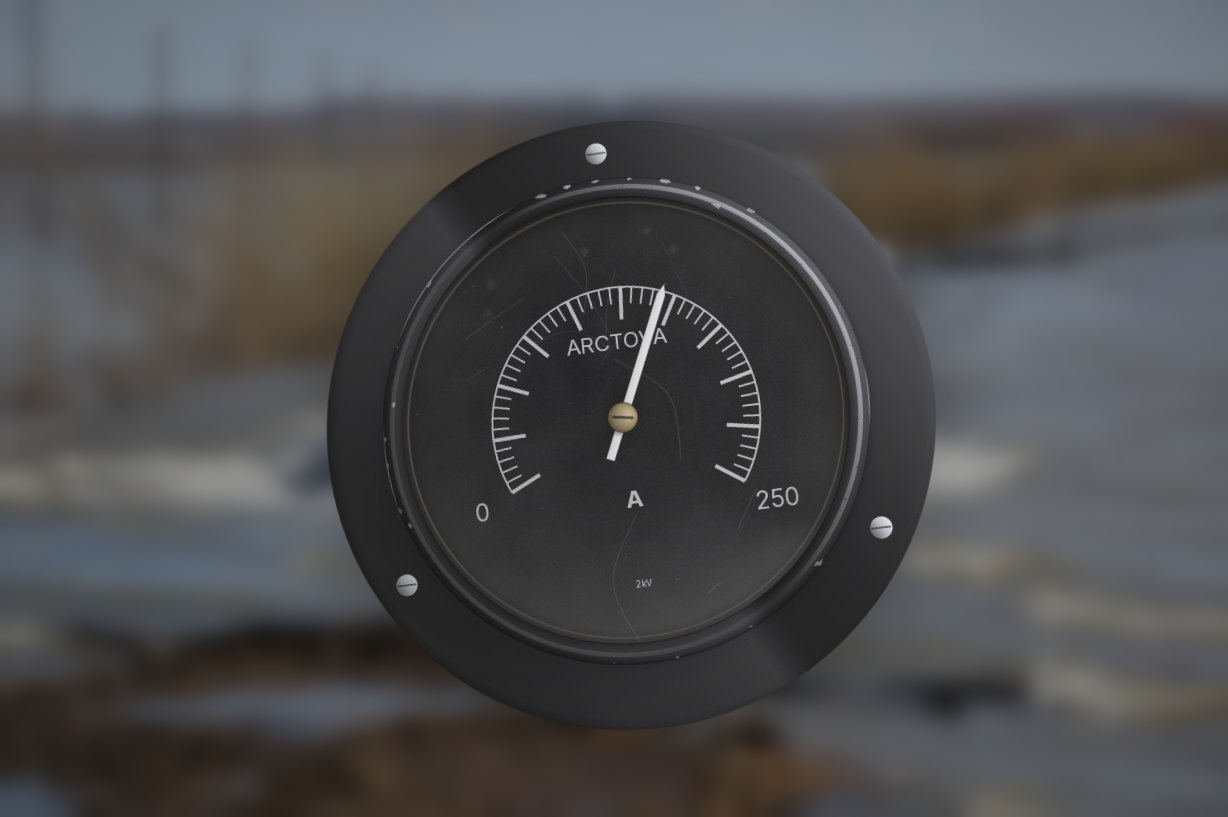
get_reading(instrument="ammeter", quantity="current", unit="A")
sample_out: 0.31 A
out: 145 A
